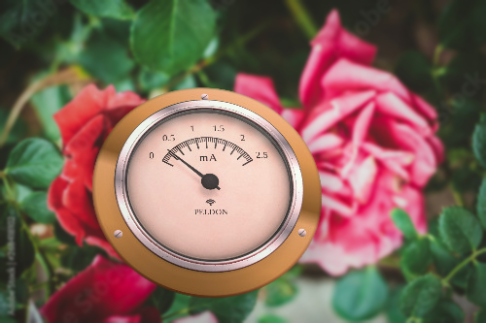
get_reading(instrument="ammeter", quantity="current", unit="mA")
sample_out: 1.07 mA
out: 0.25 mA
